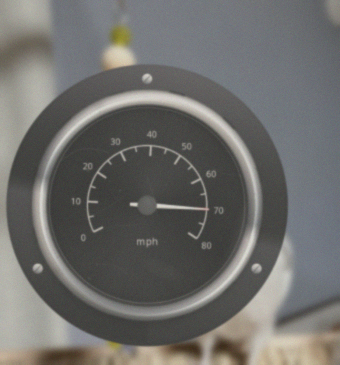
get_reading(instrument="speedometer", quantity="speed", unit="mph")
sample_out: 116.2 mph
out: 70 mph
